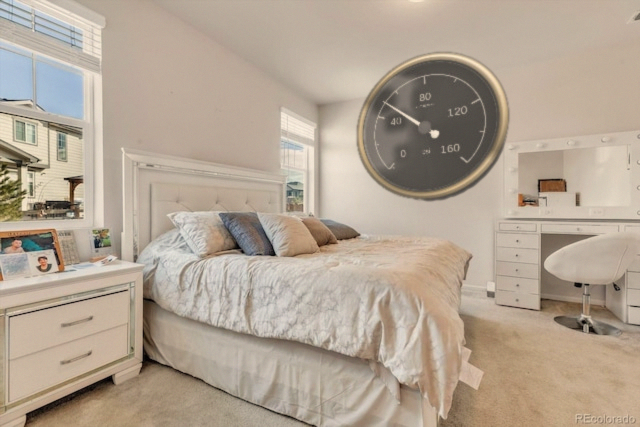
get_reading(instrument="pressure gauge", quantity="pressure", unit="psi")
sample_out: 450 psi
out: 50 psi
